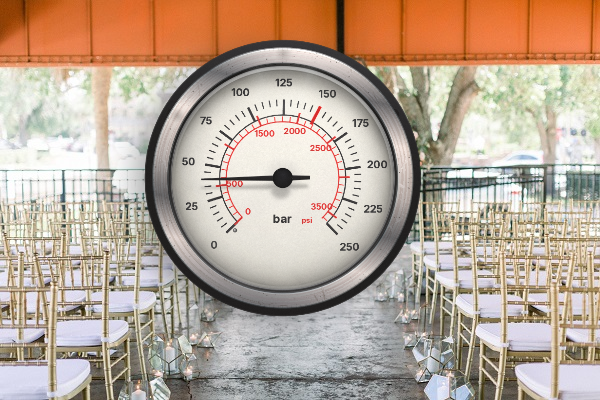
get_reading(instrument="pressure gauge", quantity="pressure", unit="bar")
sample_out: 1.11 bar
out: 40 bar
